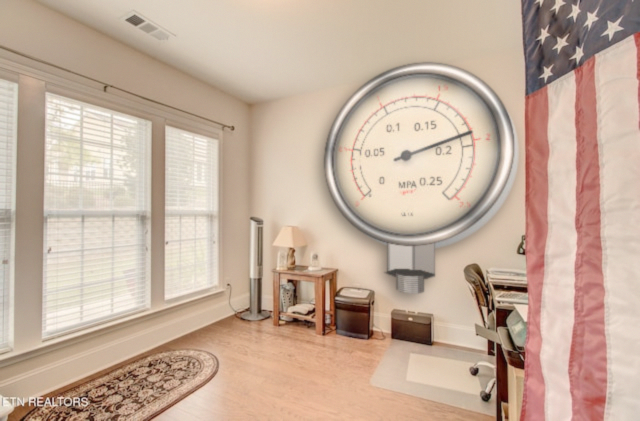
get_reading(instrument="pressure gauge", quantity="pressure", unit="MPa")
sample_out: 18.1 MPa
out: 0.19 MPa
